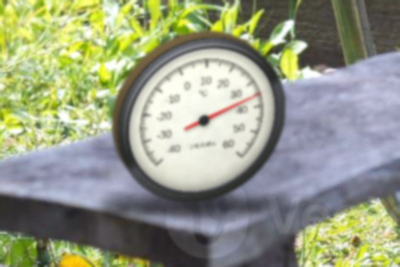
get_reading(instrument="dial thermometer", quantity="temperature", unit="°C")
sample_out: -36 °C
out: 35 °C
